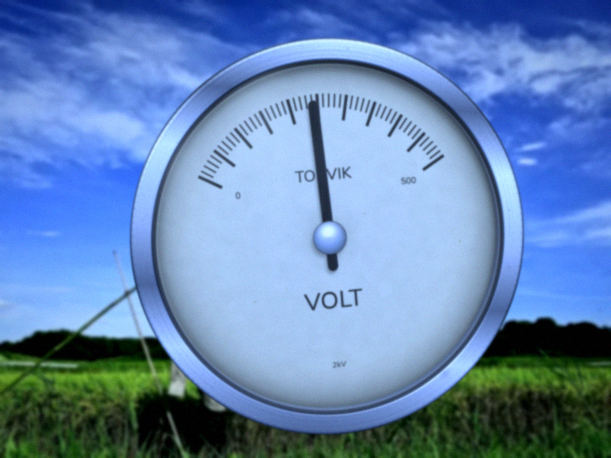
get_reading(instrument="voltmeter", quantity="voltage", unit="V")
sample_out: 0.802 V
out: 240 V
